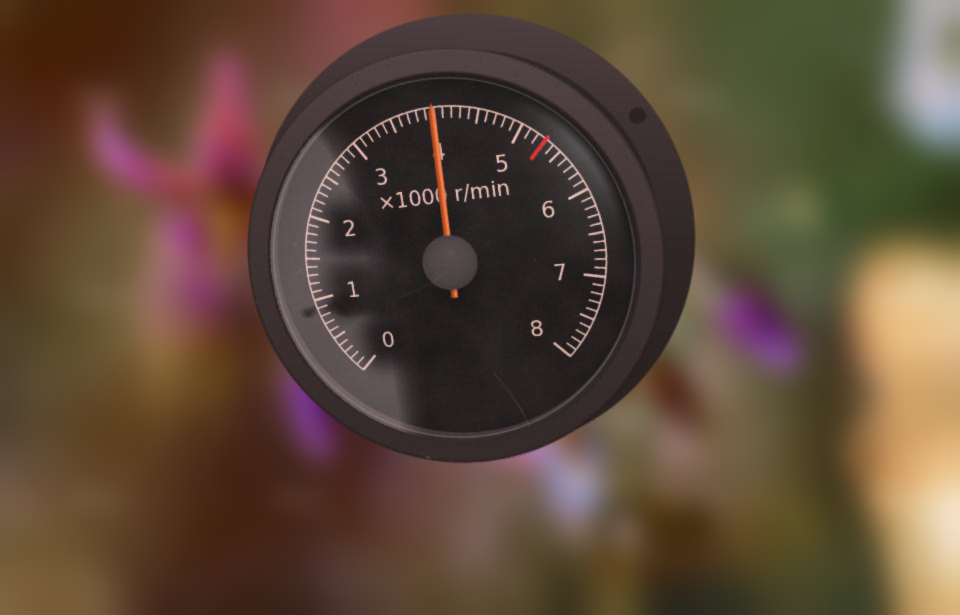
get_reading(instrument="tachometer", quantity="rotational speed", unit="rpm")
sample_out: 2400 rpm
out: 4000 rpm
